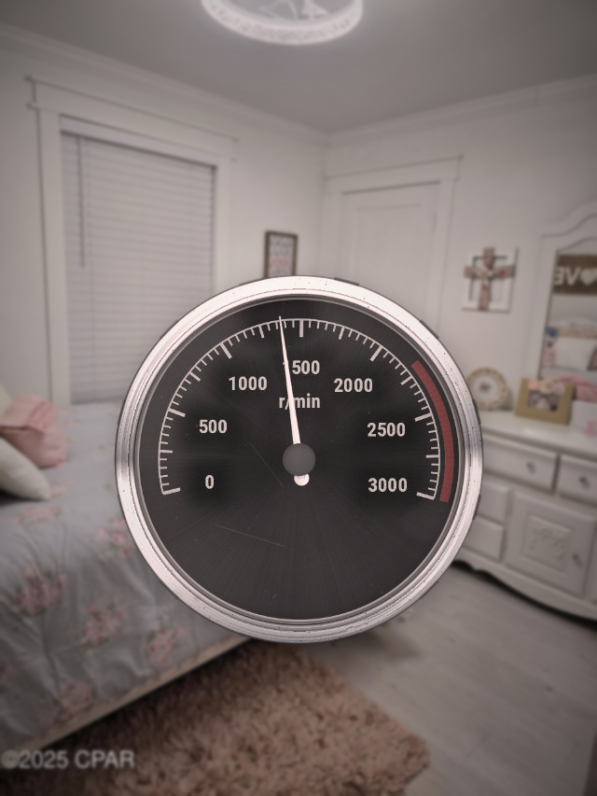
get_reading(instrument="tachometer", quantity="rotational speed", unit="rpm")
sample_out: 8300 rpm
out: 1375 rpm
